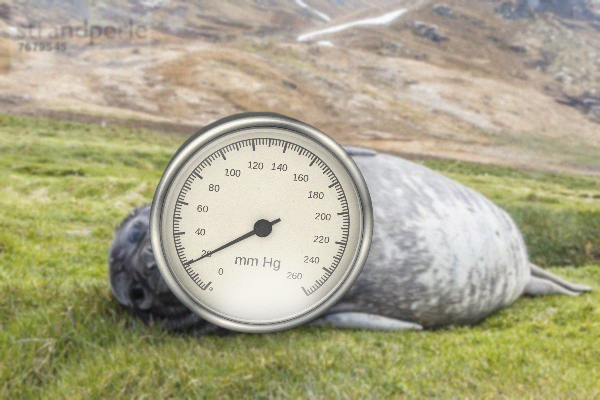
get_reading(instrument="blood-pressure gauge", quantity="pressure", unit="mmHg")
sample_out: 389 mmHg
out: 20 mmHg
